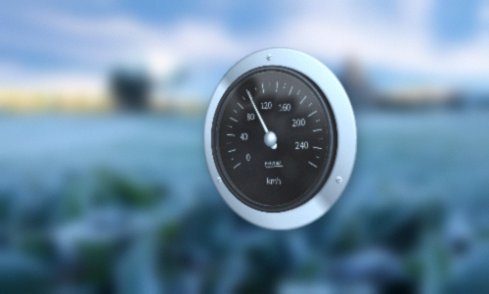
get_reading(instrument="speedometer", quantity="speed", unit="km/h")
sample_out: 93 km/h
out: 100 km/h
